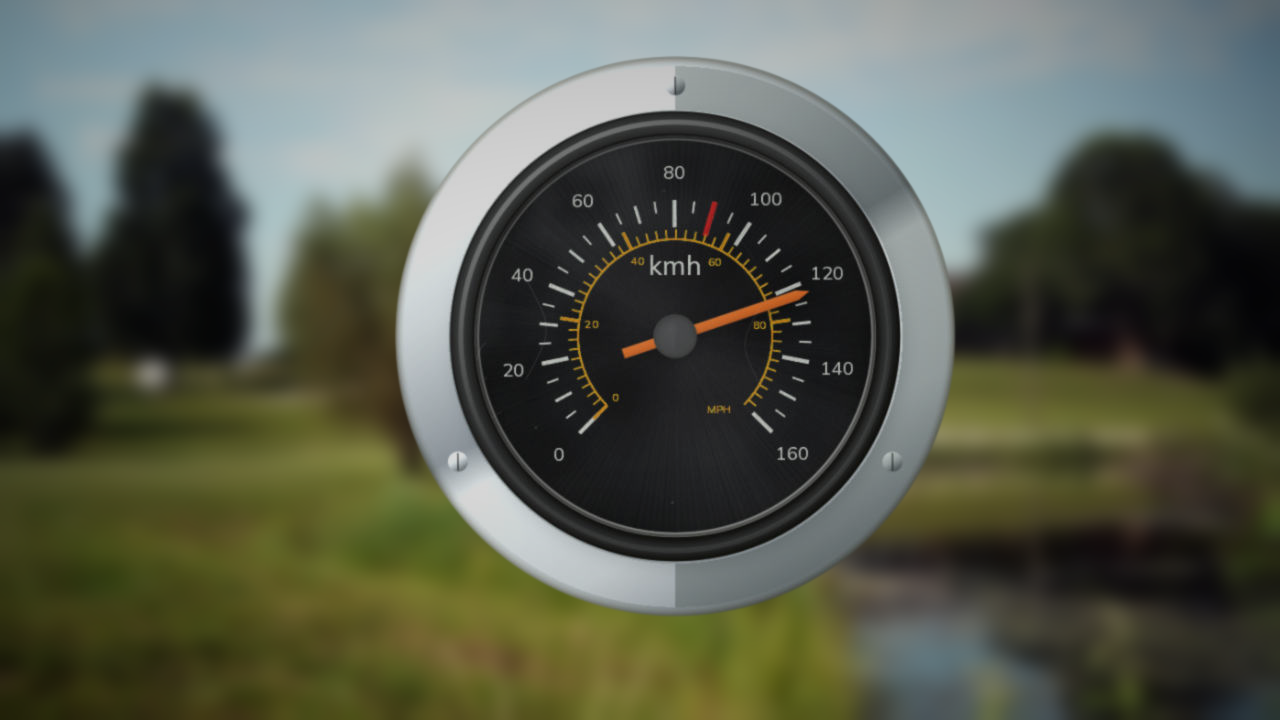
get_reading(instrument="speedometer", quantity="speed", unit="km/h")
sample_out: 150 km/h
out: 122.5 km/h
